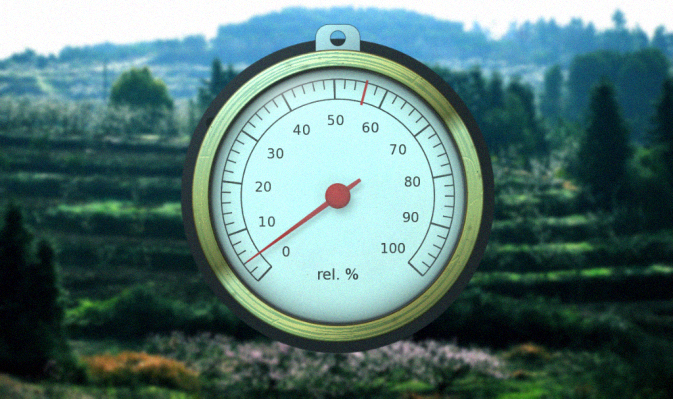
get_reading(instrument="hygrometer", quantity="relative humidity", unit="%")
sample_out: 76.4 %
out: 4 %
